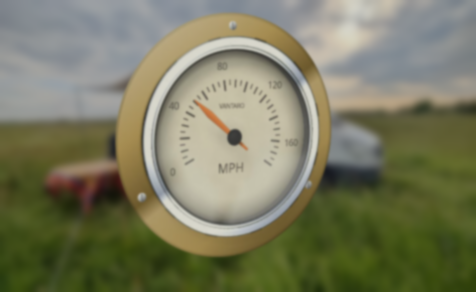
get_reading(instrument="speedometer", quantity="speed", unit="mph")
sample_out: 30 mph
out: 50 mph
